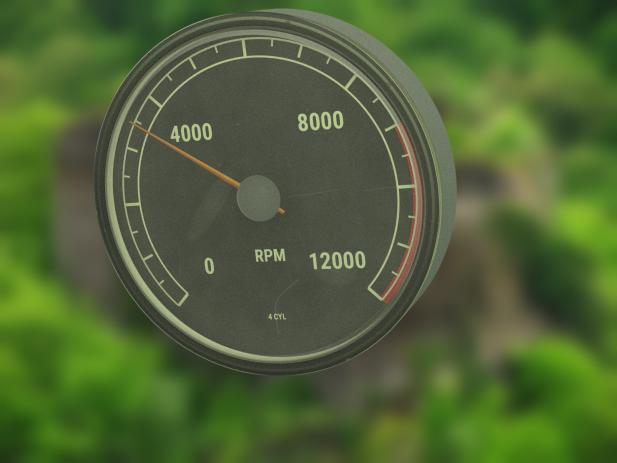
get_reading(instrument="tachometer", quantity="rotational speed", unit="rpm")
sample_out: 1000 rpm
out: 3500 rpm
